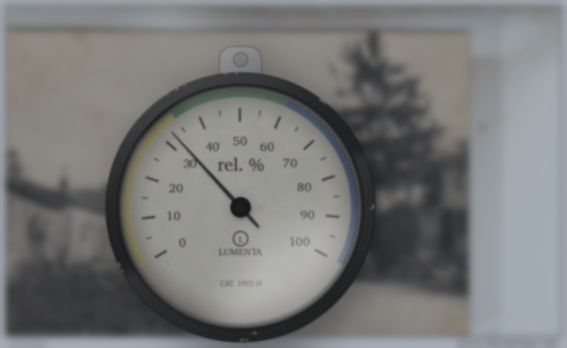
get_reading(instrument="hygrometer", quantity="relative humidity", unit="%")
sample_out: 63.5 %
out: 32.5 %
